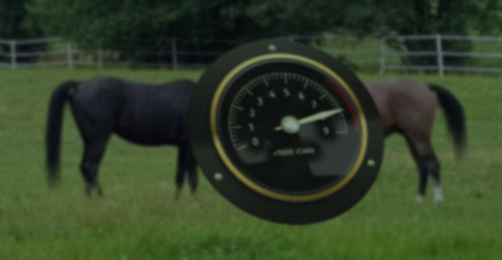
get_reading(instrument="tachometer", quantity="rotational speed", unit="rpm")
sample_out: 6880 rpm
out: 8000 rpm
